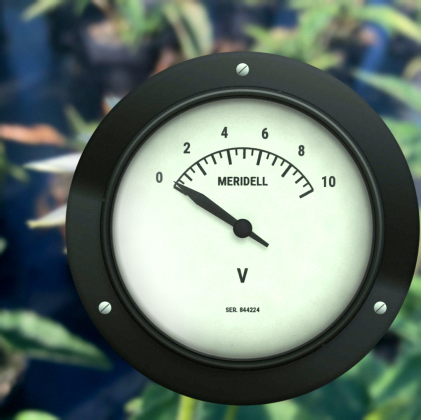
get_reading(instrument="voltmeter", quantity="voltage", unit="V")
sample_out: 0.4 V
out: 0.25 V
